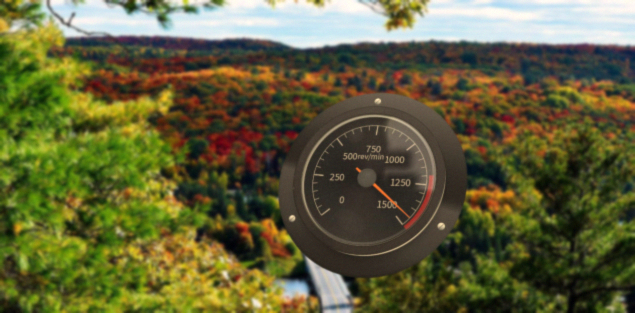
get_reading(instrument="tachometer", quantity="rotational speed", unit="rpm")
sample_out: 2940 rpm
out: 1450 rpm
